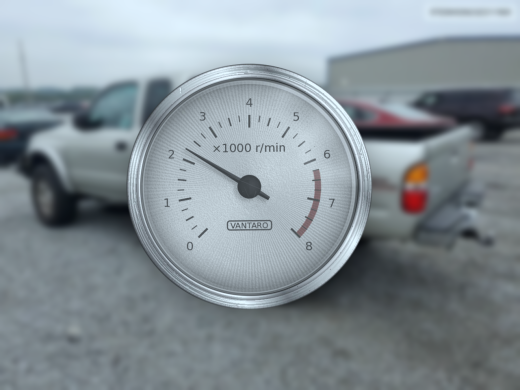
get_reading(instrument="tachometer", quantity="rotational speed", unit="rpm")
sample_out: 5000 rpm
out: 2250 rpm
